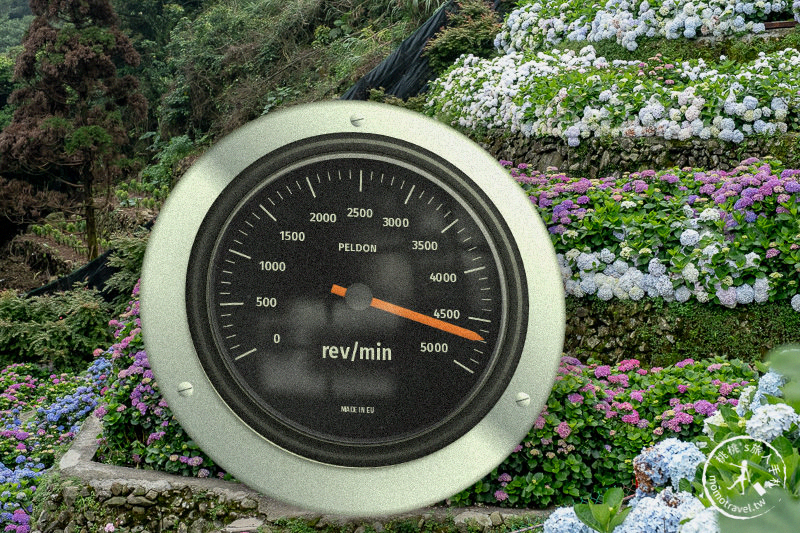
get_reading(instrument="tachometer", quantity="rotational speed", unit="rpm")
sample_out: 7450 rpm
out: 4700 rpm
